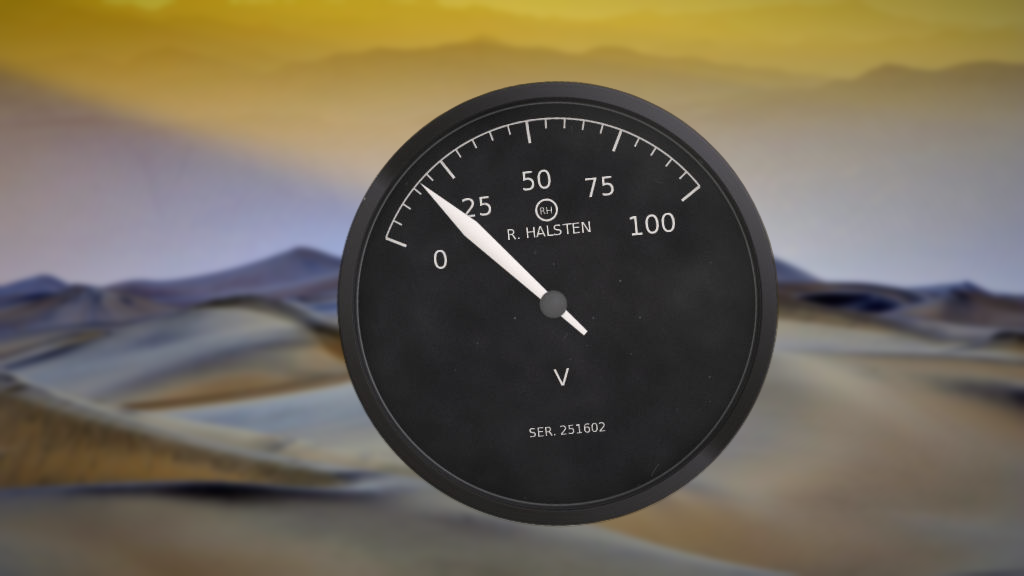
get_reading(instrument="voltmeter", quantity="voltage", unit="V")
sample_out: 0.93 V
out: 17.5 V
